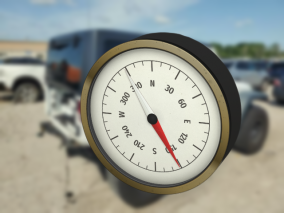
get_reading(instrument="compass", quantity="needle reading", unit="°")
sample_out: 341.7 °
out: 150 °
